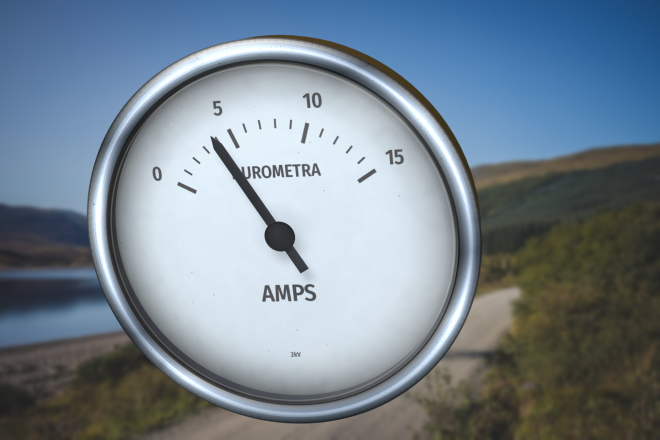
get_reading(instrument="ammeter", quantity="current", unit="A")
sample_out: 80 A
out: 4 A
